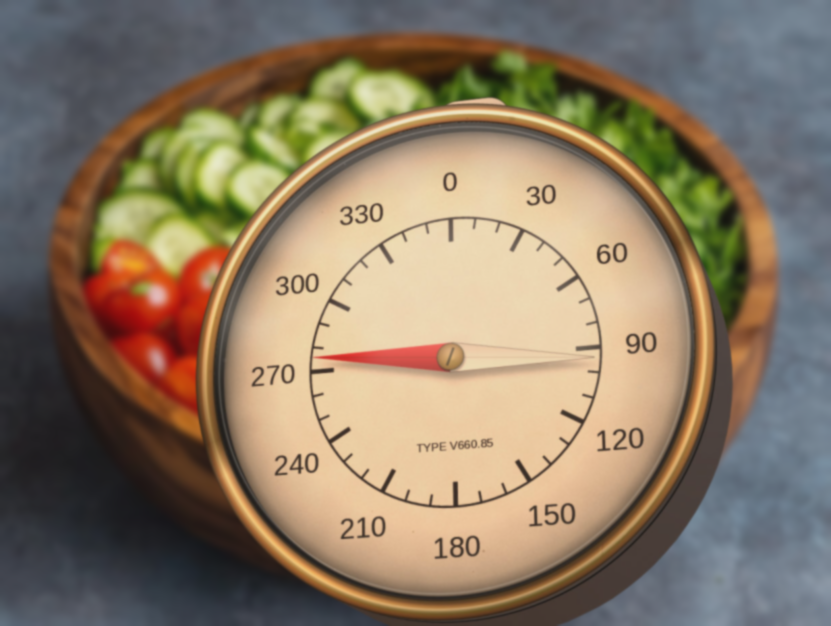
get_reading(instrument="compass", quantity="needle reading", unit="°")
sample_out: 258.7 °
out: 275 °
